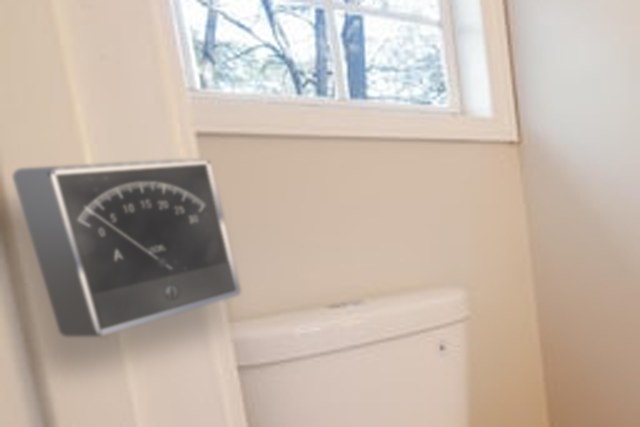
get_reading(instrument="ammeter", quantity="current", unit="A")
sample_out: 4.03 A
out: 2.5 A
